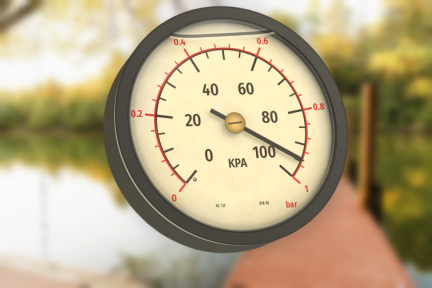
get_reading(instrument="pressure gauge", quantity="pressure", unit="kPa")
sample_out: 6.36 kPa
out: 95 kPa
